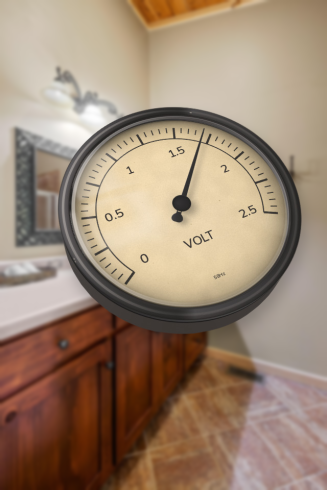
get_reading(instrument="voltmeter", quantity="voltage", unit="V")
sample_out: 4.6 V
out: 1.7 V
